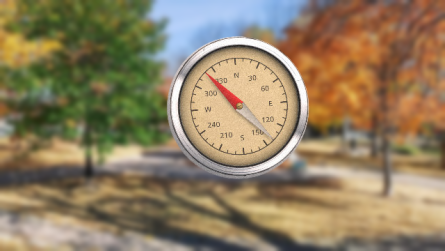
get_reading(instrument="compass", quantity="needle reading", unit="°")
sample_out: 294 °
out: 320 °
